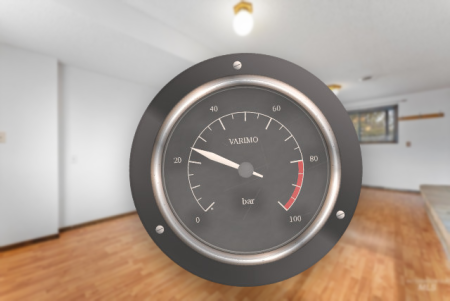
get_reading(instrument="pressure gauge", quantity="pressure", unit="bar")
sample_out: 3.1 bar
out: 25 bar
